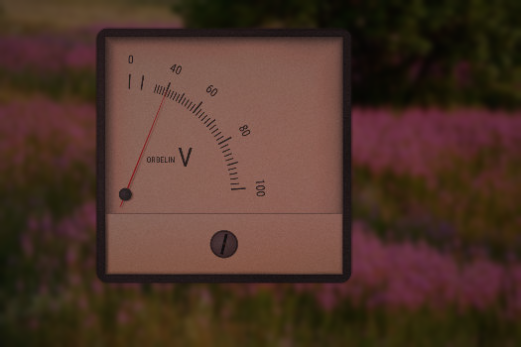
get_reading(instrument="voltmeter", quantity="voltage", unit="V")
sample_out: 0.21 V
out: 40 V
